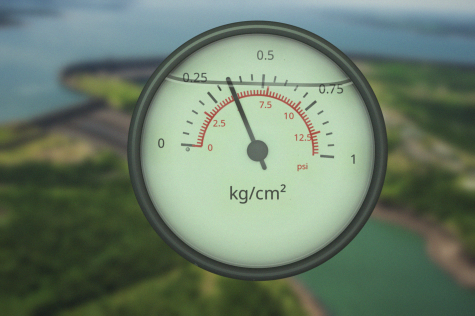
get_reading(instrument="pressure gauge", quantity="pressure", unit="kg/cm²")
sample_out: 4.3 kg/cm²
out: 0.35 kg/cm²
